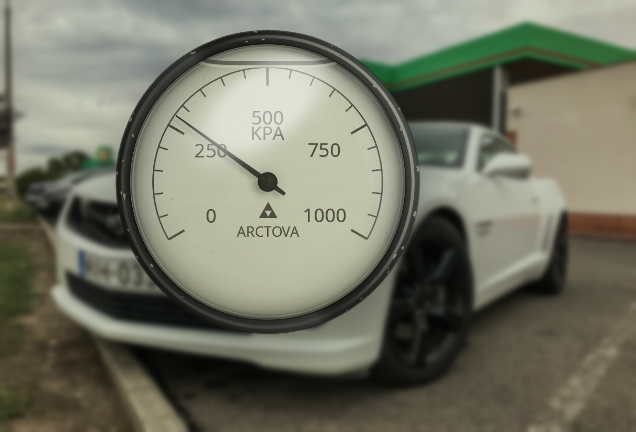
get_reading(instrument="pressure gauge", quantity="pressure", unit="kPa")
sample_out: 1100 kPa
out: 275 kPa
